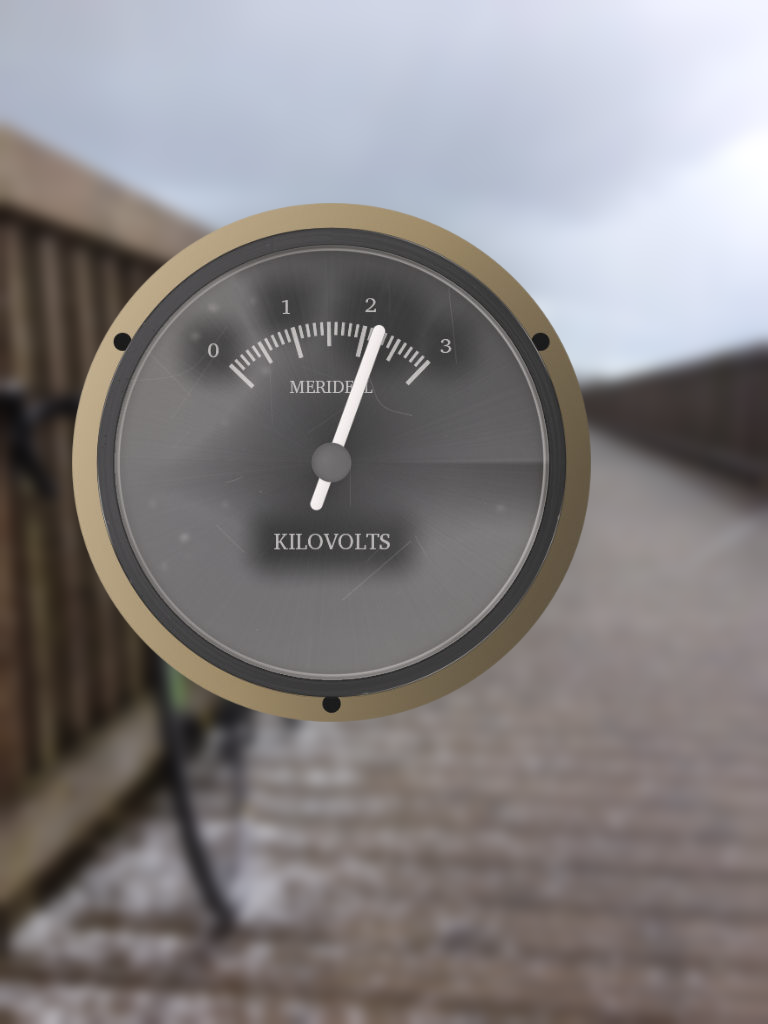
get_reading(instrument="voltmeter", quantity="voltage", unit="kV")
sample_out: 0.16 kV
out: 2.2 kV
